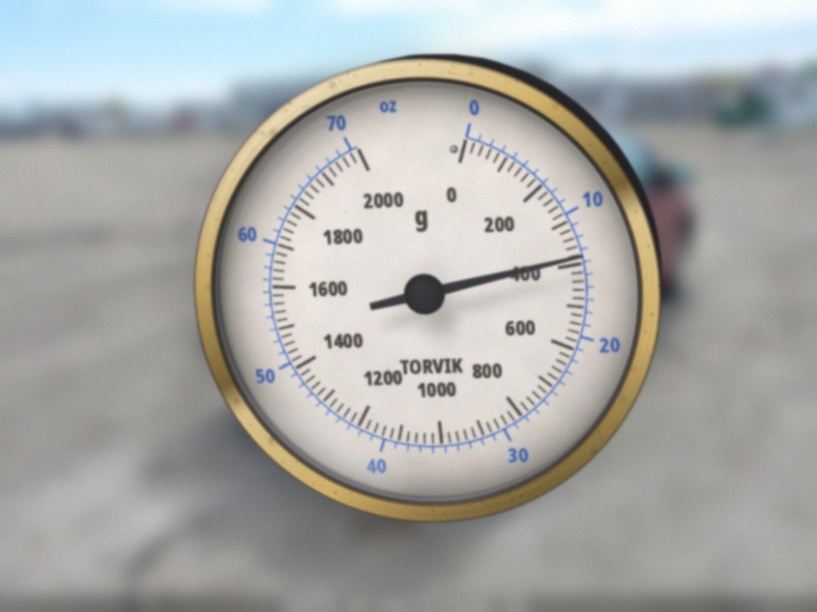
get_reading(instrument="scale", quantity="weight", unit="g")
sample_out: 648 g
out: 380 g
